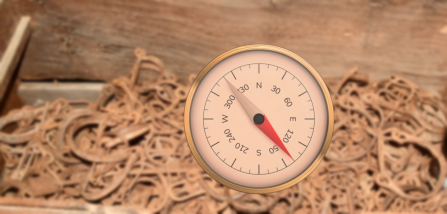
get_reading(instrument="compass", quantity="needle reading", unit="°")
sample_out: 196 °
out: 140 °
